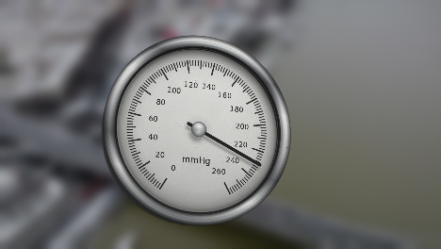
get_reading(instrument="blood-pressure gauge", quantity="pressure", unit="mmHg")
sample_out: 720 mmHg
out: 230 mmHg
